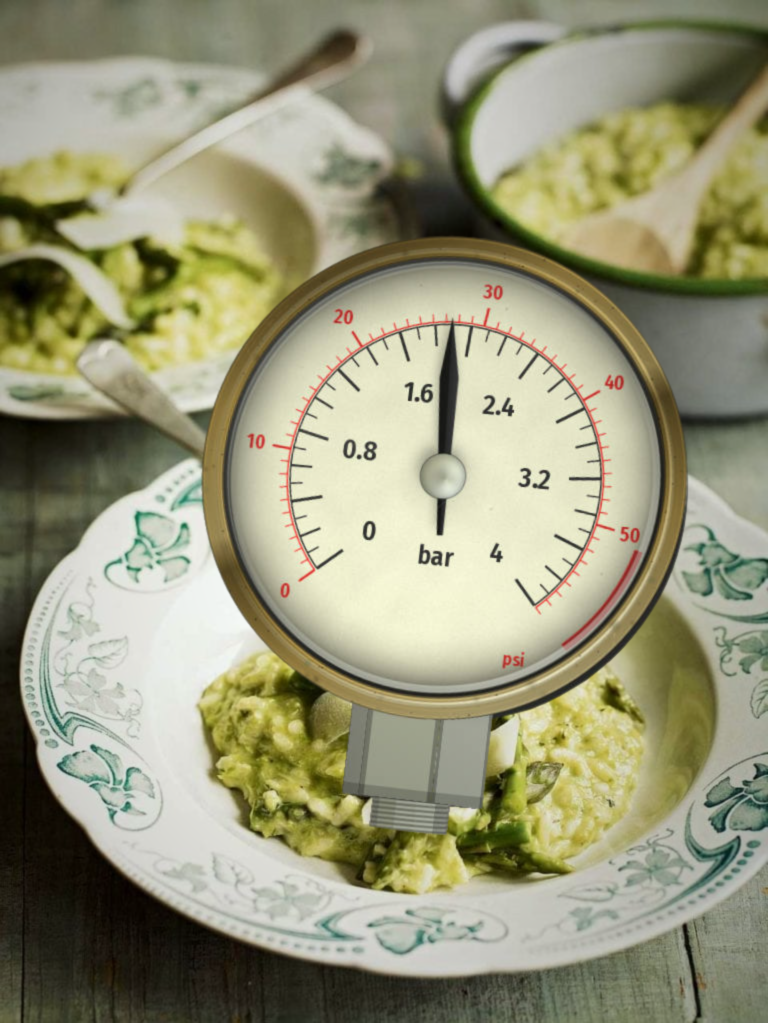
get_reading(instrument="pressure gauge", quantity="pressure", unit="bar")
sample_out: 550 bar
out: 1.9 bar
